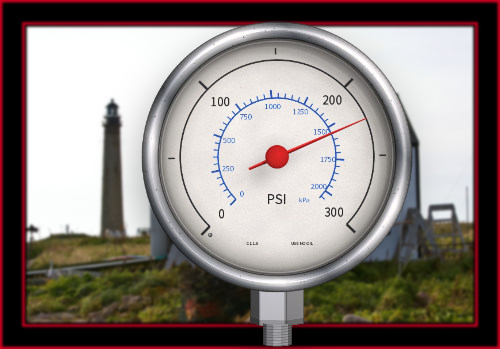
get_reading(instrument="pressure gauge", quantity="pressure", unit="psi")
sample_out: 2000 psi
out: 225 psi
